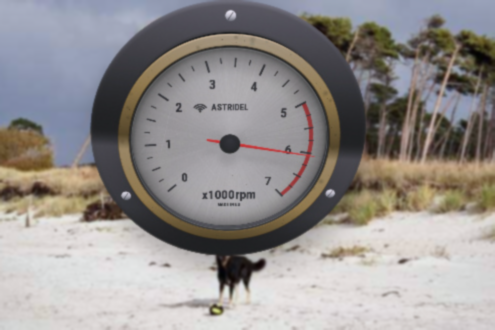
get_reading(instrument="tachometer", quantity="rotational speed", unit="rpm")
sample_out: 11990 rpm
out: 6000 rpm
